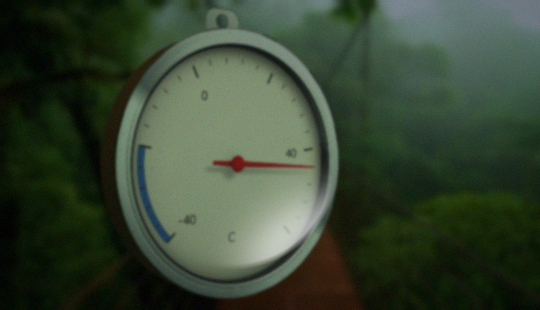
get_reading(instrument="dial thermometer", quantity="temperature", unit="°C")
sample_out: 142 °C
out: 44 °C
